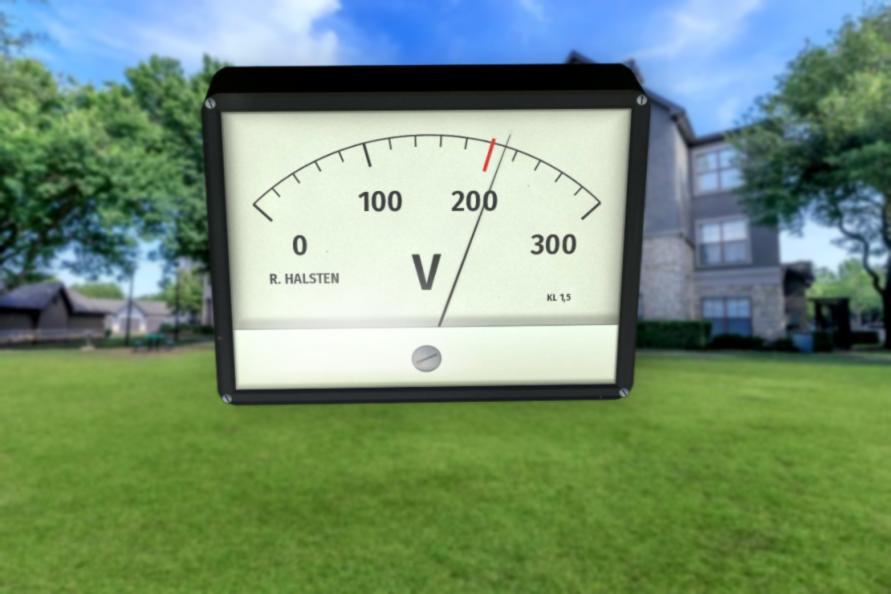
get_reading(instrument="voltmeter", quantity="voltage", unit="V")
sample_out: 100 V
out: 210 V
